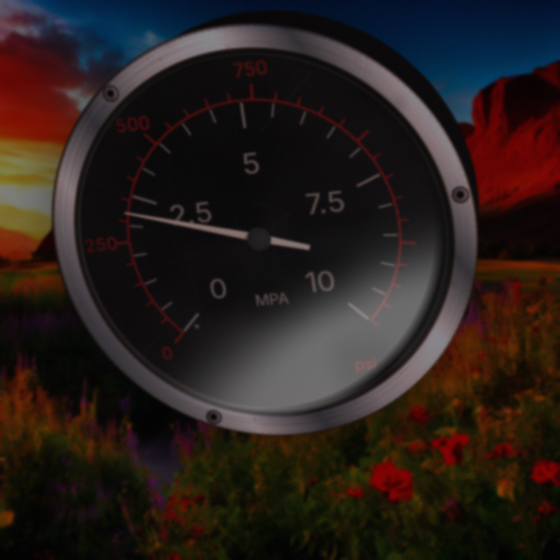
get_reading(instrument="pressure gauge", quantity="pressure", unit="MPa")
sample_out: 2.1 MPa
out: 2.25 MPa
